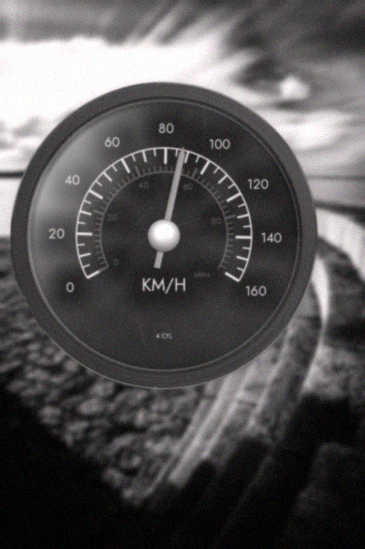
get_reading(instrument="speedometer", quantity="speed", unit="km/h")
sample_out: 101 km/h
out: 87.5 km/h
